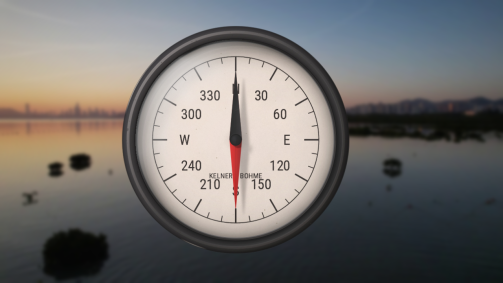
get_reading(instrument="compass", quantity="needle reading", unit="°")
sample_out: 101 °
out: 180 °
